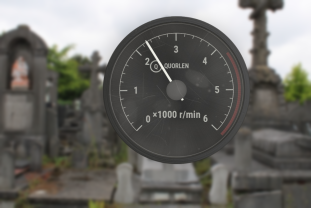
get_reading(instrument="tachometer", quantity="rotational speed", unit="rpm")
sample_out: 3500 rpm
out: 2300 rpm
